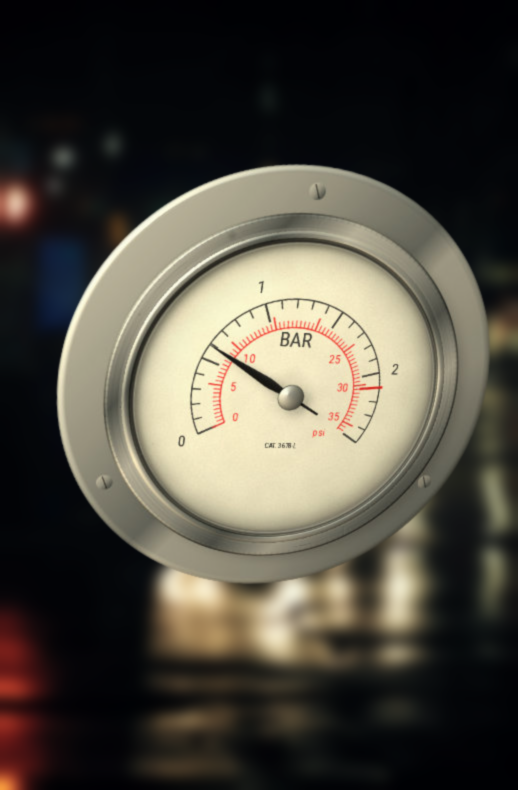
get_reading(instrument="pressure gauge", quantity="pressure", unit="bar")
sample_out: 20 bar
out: 0.6 bar
